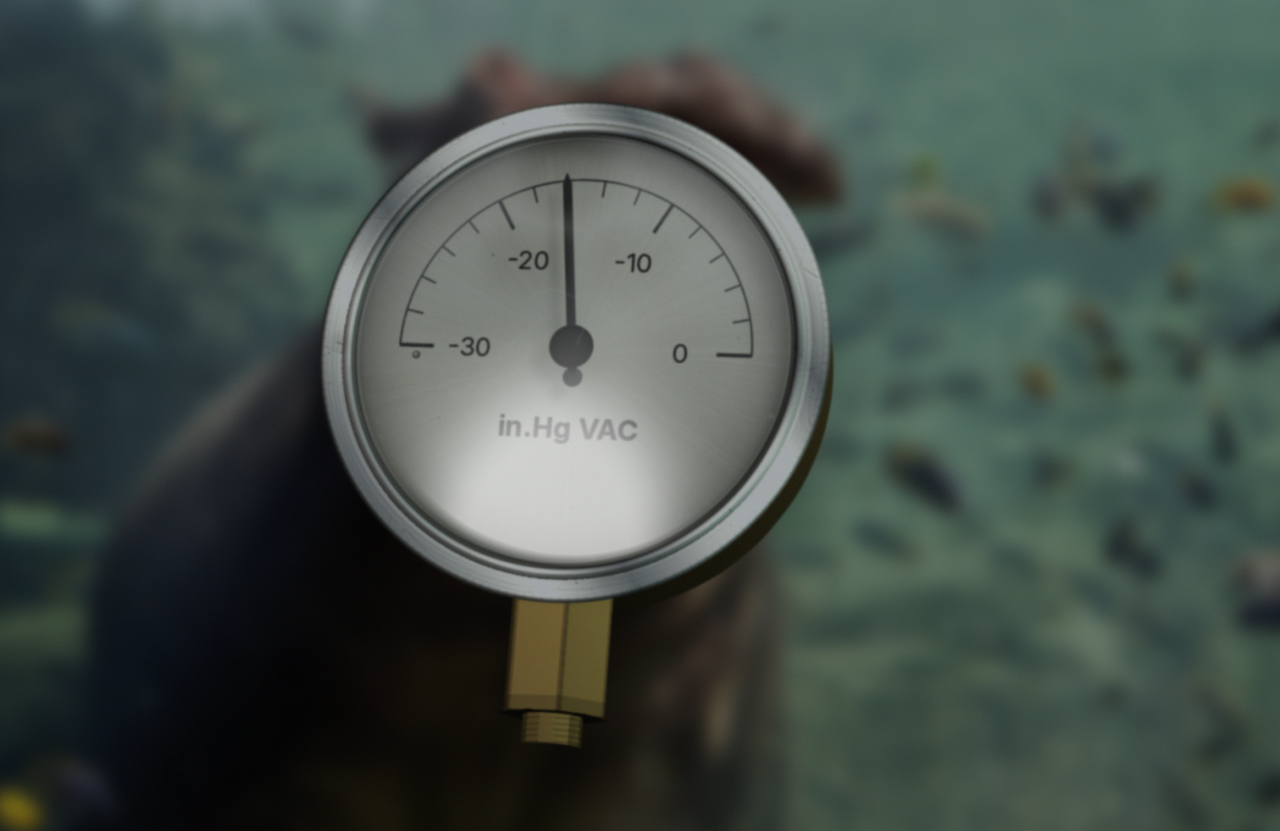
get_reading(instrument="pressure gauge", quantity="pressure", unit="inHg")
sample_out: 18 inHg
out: -16 inHg
